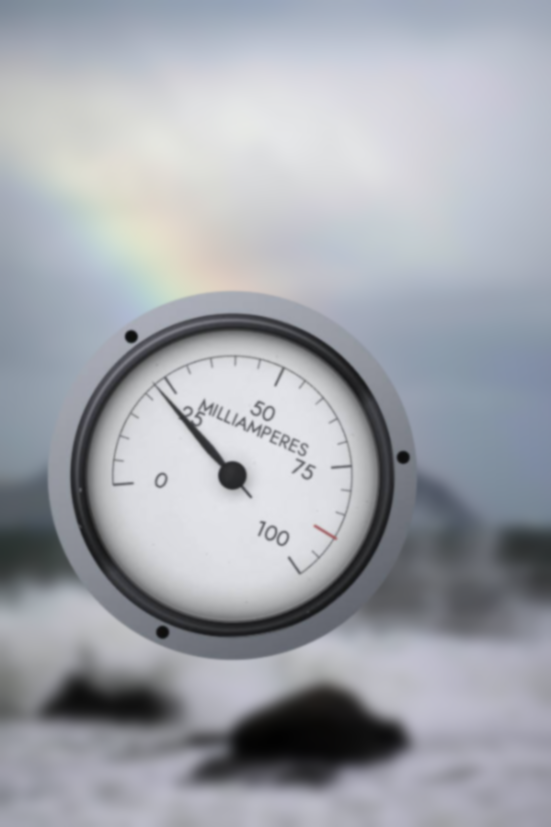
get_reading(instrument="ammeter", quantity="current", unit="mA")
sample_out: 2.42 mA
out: 22.5 mA
